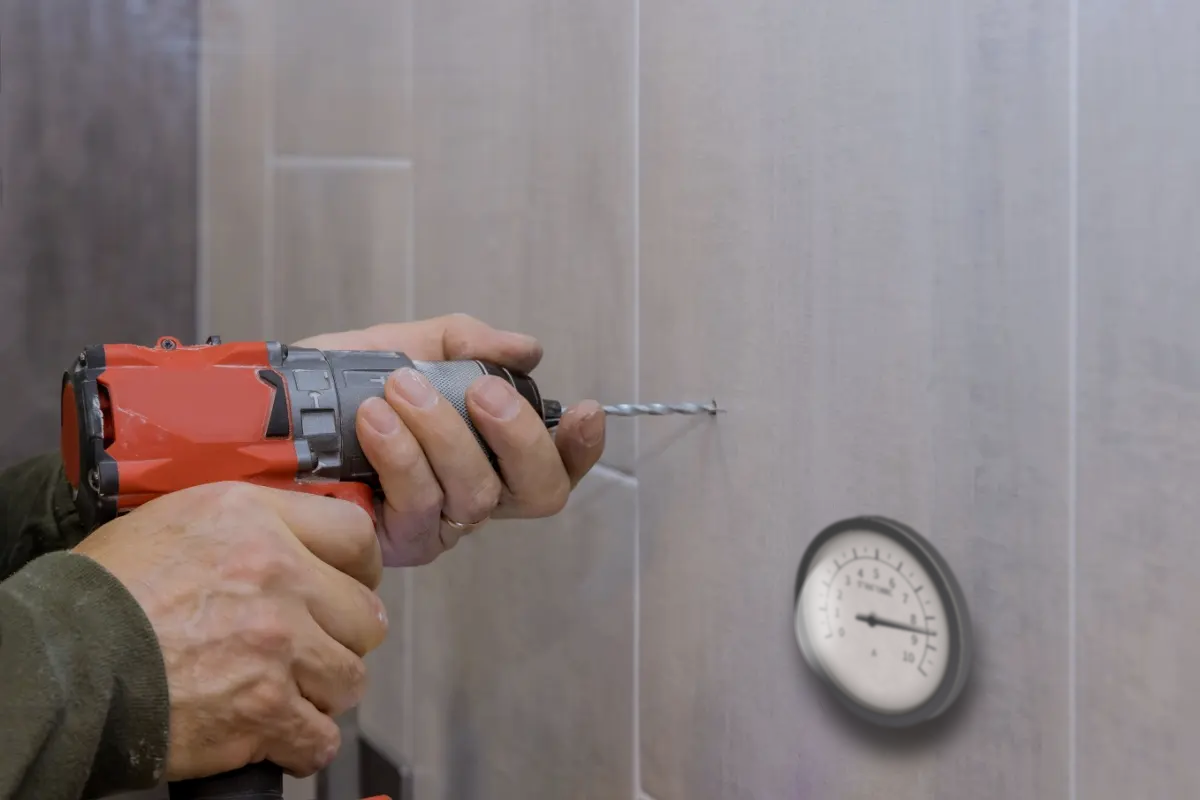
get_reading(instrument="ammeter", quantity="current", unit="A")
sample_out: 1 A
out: 8.5 A
